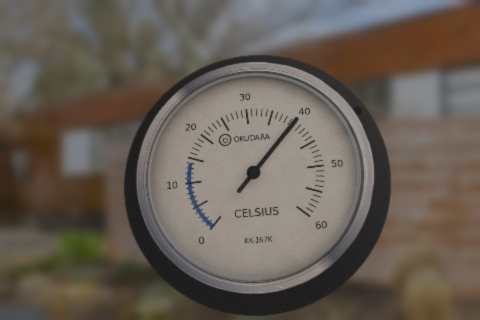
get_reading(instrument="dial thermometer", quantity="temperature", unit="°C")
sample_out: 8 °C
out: 40 °C
